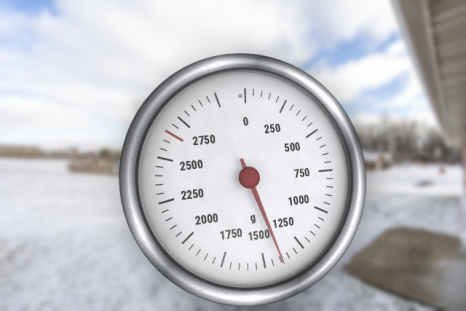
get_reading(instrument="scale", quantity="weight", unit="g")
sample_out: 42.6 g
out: 1400 g
